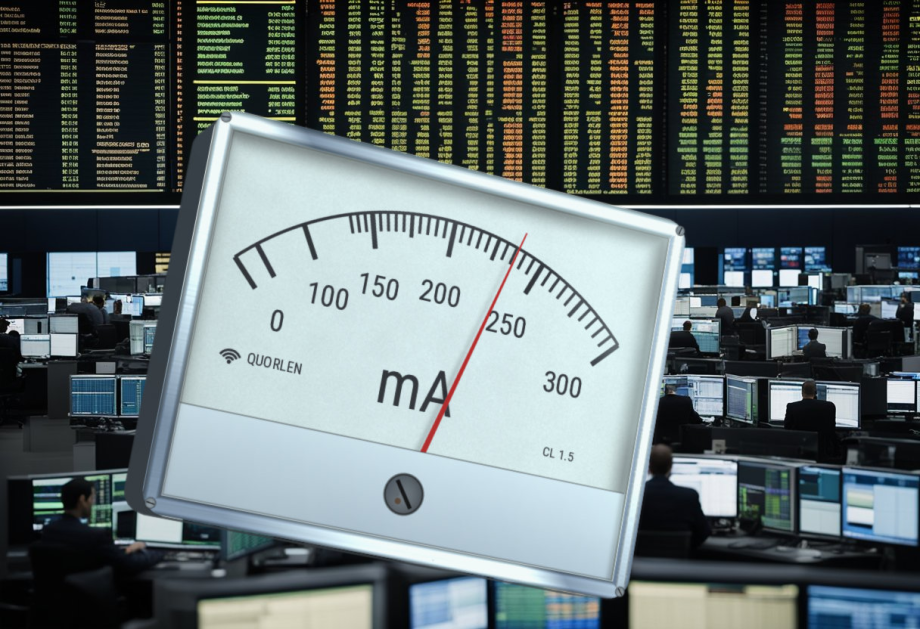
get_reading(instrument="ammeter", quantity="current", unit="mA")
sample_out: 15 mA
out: 235 mA
